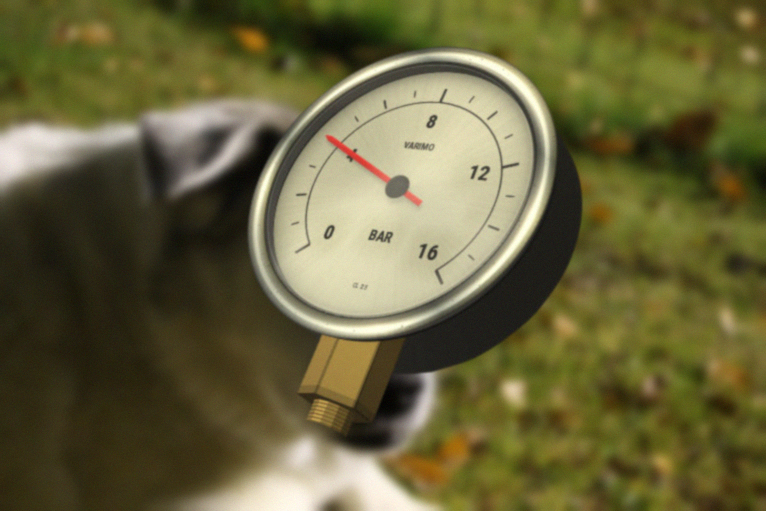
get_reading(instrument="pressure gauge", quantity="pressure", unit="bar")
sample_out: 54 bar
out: 4 bar
